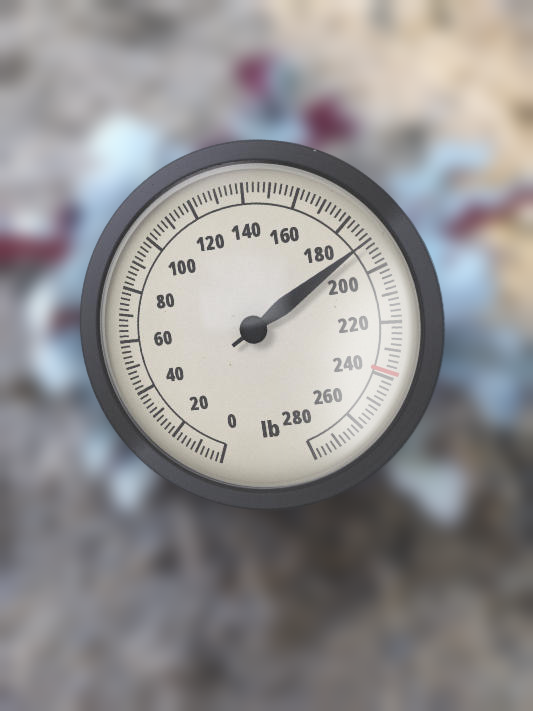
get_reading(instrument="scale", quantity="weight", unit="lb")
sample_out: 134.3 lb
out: 190 lb
